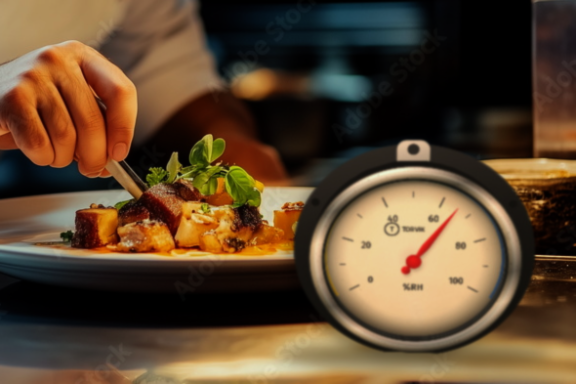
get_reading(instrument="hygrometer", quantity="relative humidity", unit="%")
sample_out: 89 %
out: 65 %
